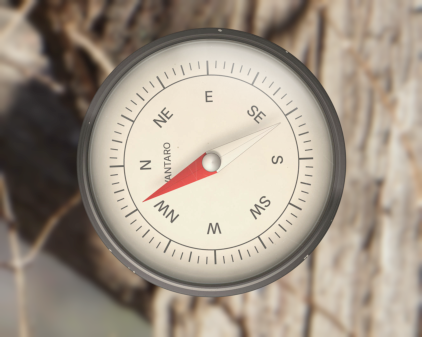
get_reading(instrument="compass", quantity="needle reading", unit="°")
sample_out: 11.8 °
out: 332.5 °
